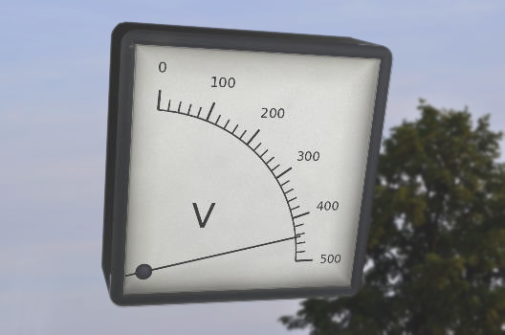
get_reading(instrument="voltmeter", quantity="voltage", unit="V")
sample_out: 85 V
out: 440 V
